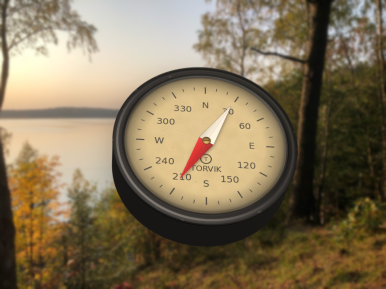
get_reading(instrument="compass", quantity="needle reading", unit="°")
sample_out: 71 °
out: 210 °
